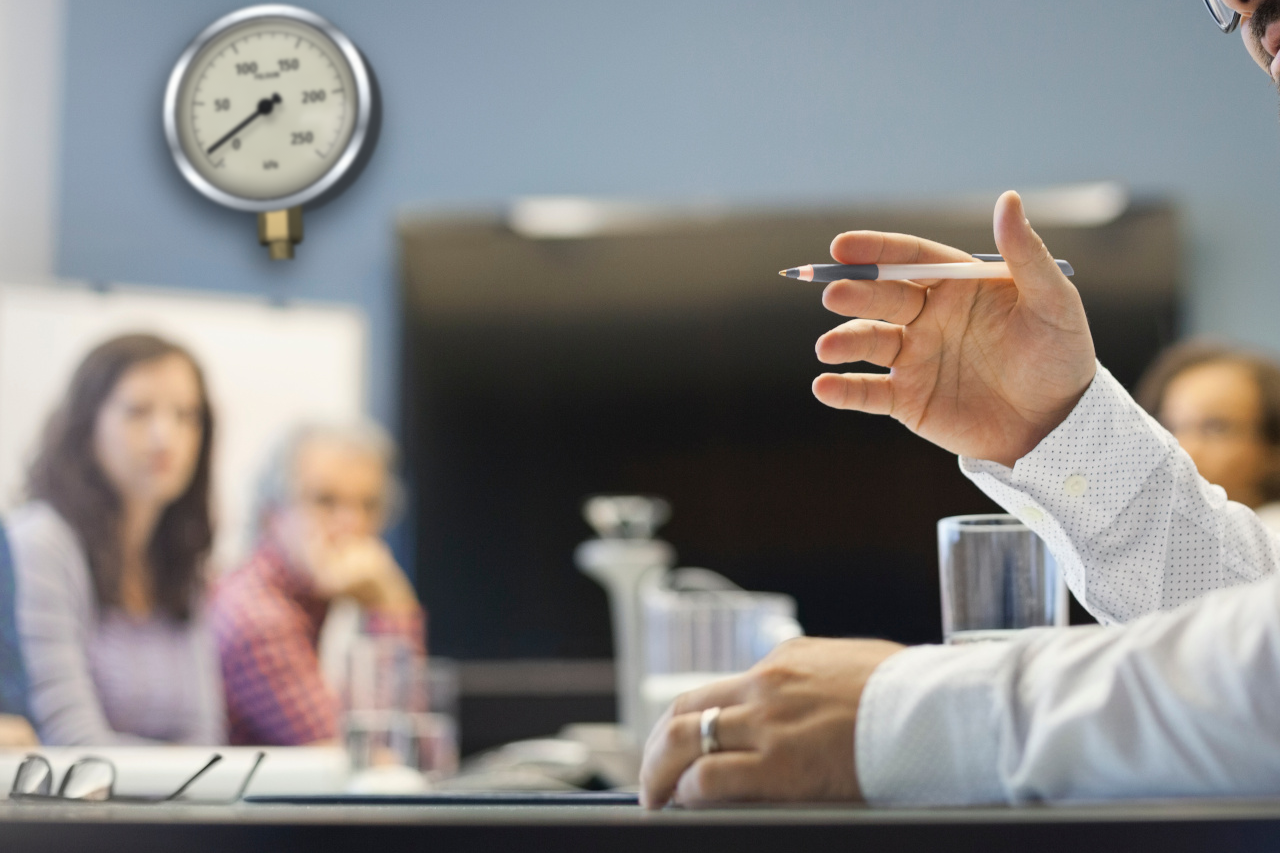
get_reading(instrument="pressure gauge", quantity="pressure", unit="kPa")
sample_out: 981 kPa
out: 10 kPa
